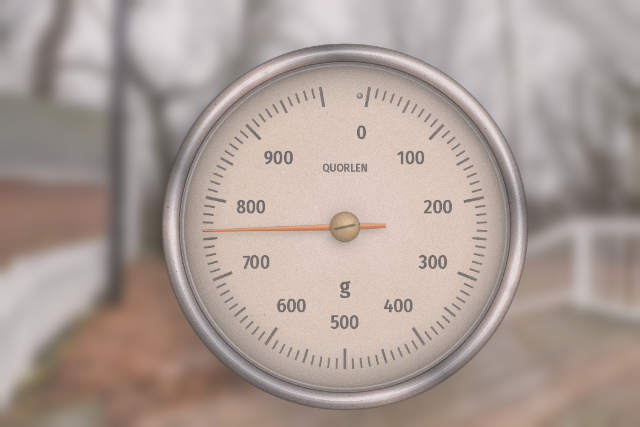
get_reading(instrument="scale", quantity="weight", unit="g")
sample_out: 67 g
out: 760 g
